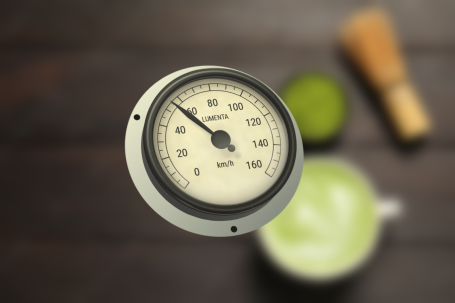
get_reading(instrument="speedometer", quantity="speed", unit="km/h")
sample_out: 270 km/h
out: 55 km/h
